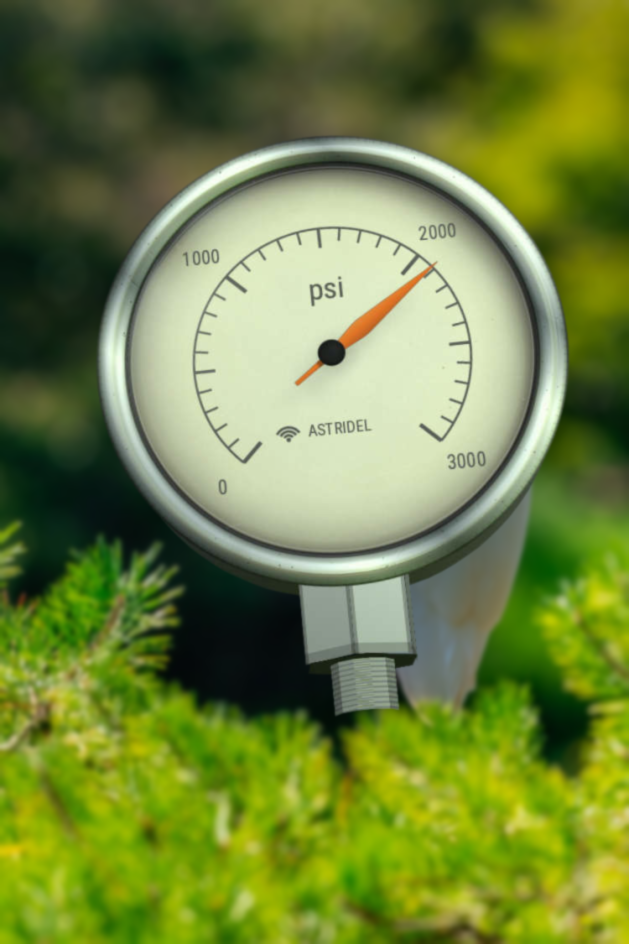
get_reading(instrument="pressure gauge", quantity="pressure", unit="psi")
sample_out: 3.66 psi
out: 2100 psi
